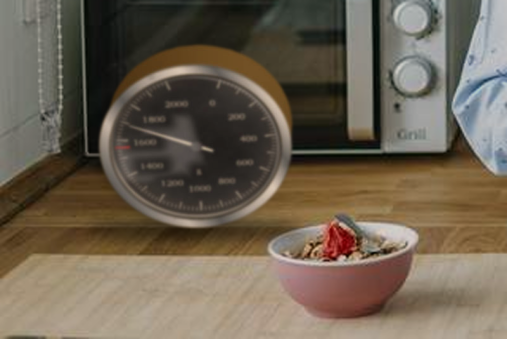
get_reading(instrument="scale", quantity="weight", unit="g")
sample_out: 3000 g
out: 1700 g
